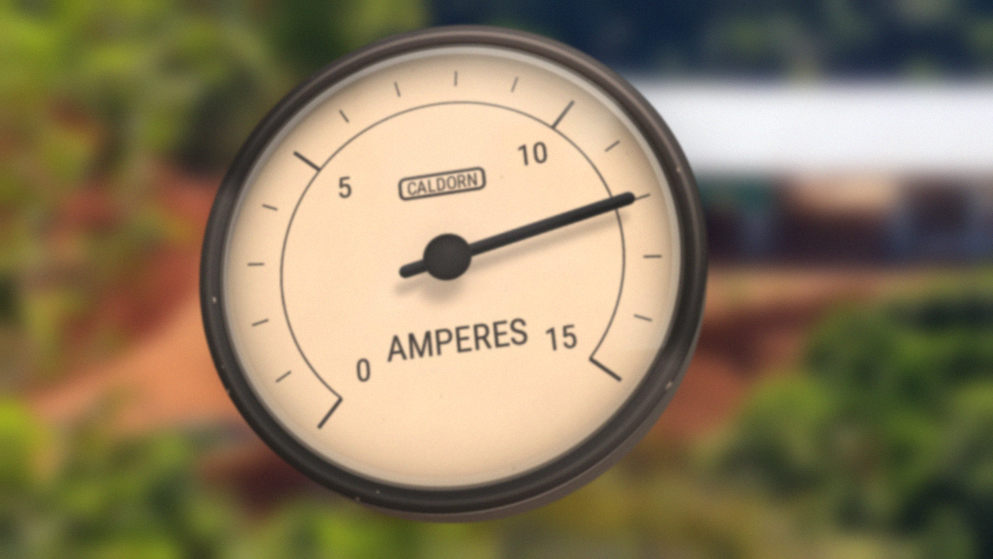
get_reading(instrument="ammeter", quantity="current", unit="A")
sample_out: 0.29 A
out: 12 A
